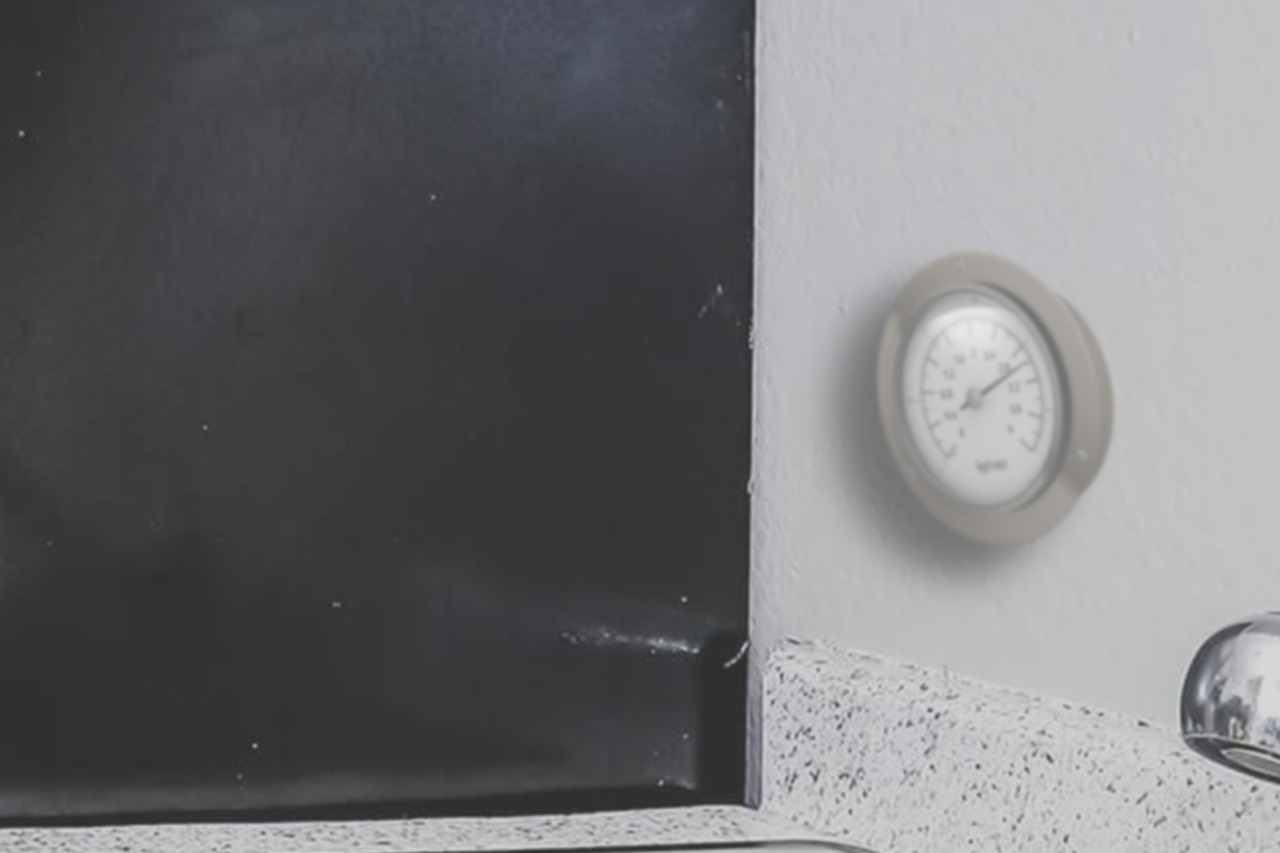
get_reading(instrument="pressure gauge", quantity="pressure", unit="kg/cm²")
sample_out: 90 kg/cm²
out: 3 kg/cm²
